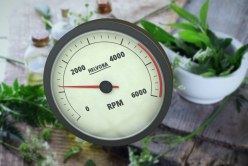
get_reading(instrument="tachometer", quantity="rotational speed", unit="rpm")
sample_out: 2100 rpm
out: 1200 rpm
